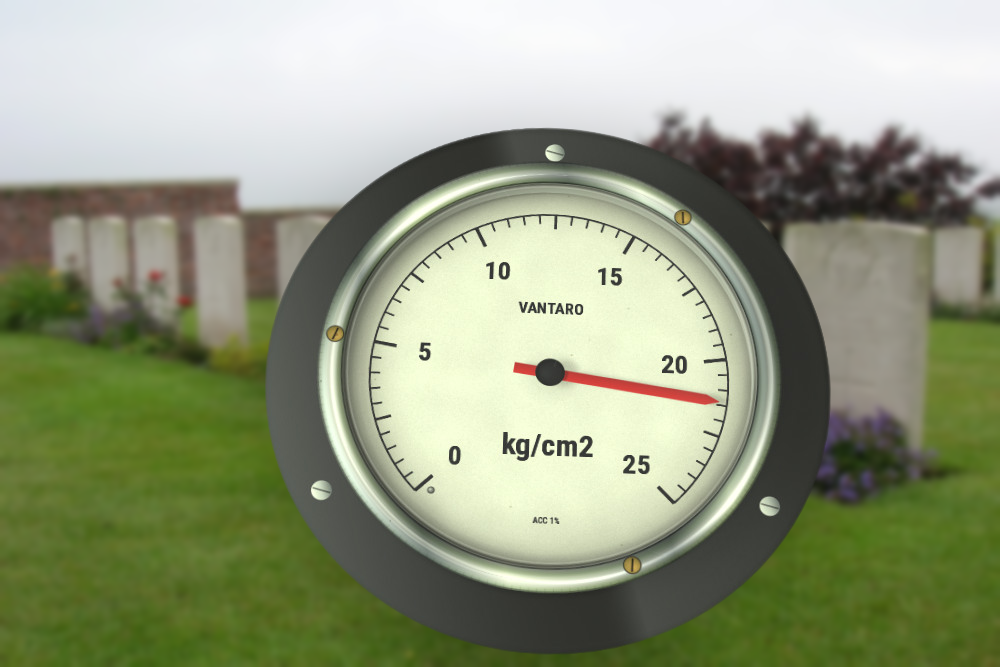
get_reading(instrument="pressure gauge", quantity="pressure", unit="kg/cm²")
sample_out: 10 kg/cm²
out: 21.5 kg/cm²
